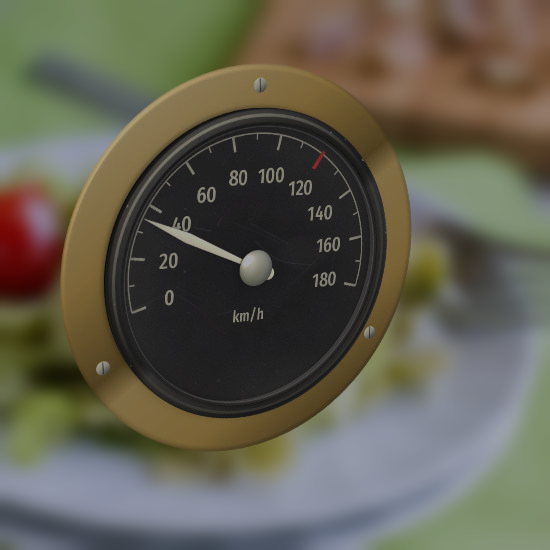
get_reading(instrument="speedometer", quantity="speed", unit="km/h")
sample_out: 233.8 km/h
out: 35 km/h
